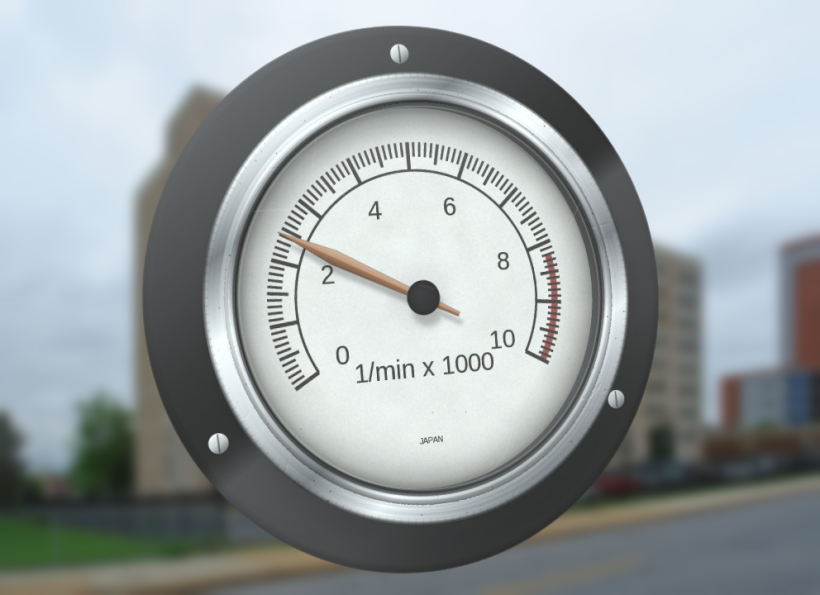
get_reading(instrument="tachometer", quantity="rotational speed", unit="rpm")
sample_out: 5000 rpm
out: 2400 rpm
